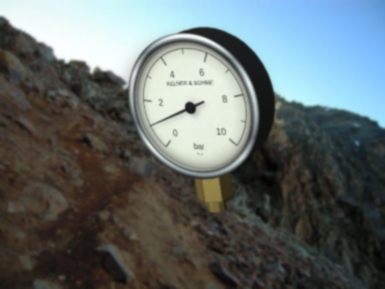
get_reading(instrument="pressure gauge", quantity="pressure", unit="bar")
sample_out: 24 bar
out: 1 bar
